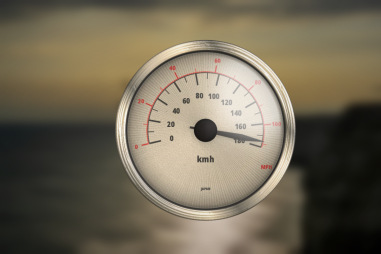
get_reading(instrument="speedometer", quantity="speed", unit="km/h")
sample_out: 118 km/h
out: 175 km/h
